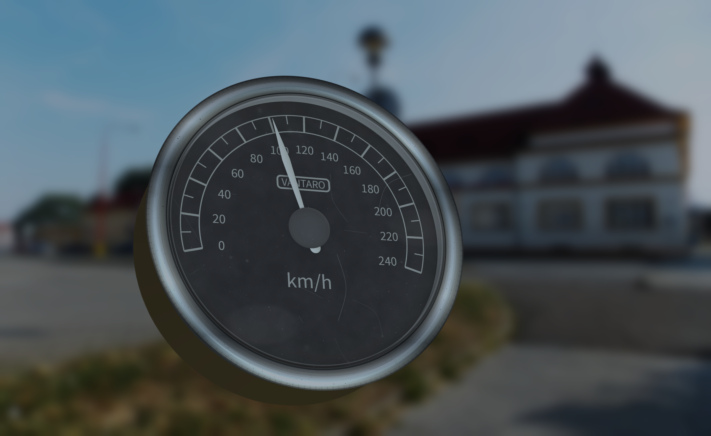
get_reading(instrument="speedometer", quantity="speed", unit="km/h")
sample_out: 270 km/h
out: 100 km/h
